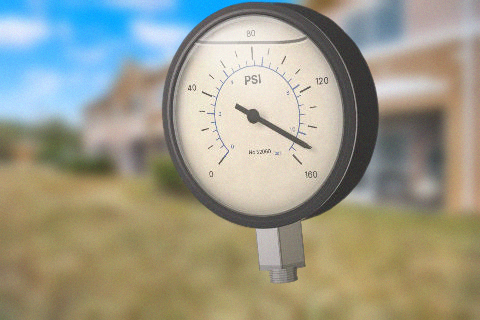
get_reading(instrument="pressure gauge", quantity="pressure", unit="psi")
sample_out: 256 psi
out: 150 psi
